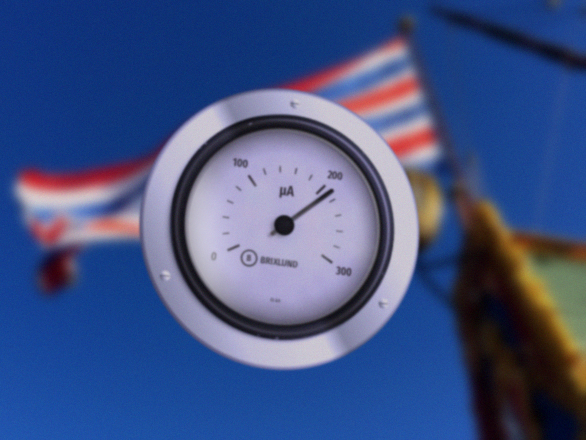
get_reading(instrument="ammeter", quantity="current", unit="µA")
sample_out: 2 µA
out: 210 µA
